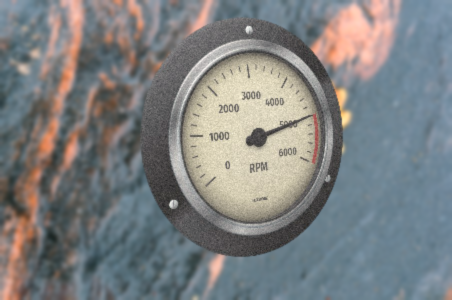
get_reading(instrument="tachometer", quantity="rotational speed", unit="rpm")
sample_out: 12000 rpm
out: 5000 rpm
